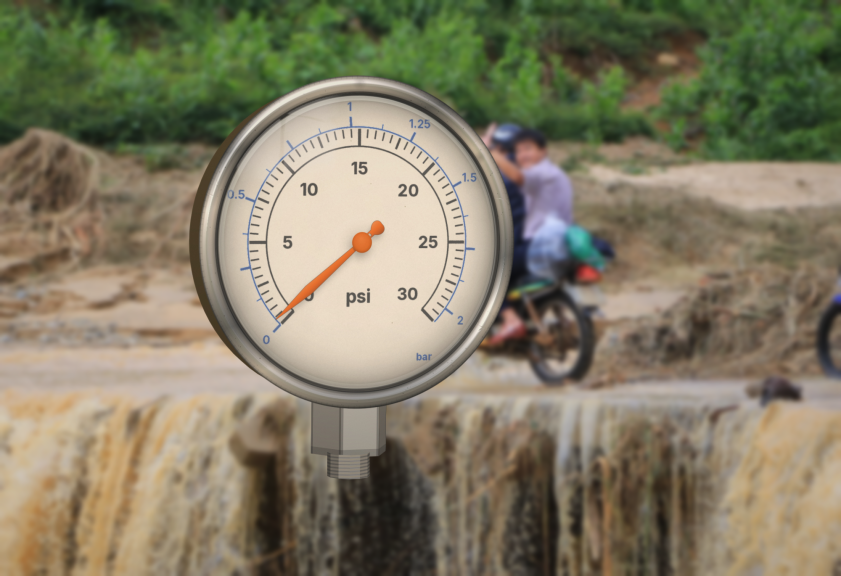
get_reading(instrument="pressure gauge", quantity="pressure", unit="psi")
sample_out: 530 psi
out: 0.5 psi
